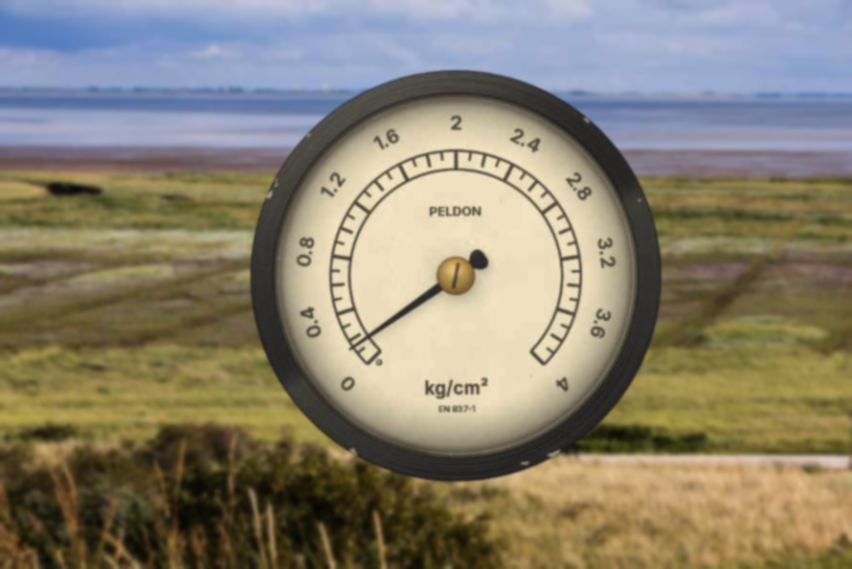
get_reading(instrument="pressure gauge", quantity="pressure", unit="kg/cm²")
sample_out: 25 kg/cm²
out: 0.15 kg/cm²
